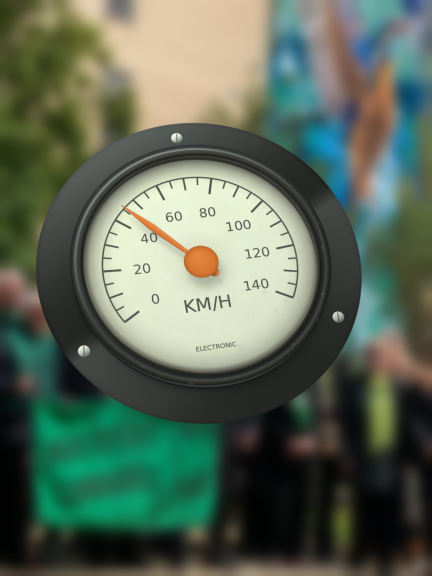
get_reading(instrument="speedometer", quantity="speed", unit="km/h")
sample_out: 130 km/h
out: 45 km/h
